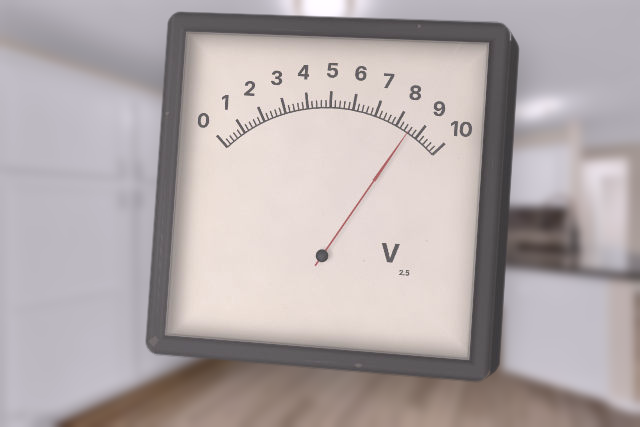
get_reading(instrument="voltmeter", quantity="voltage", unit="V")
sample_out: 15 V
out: 8.6 V
